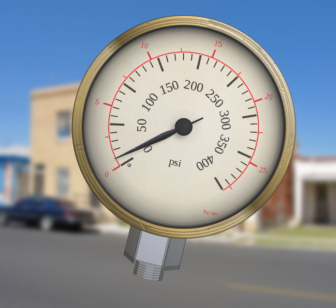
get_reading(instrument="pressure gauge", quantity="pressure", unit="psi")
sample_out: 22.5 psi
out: 10 psi
